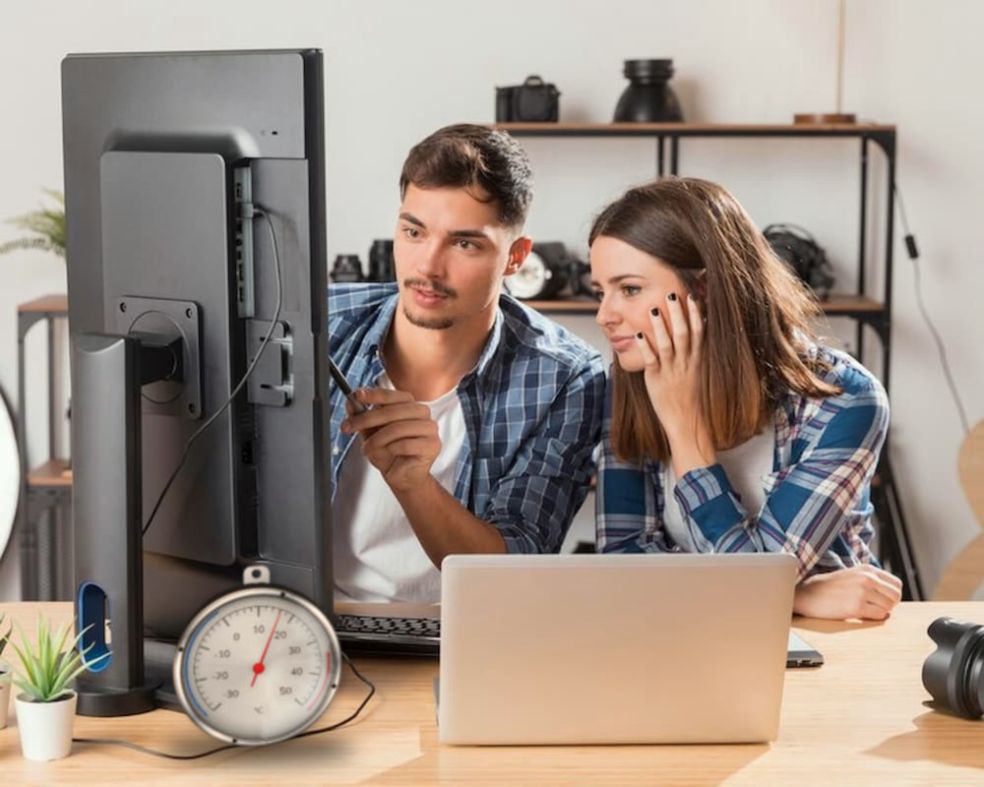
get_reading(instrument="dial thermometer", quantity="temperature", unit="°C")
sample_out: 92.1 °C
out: 16 °C
